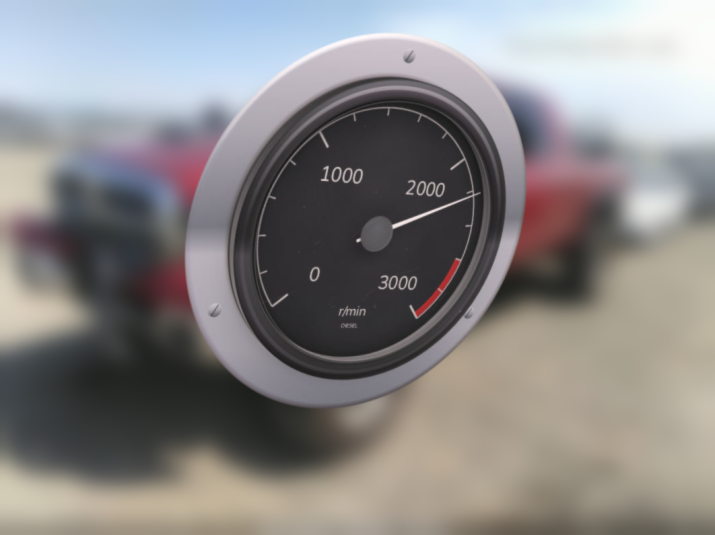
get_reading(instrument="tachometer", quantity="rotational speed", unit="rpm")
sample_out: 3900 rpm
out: 2200 rpm
